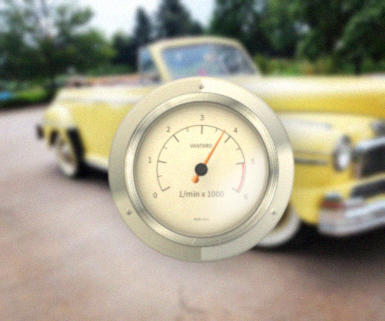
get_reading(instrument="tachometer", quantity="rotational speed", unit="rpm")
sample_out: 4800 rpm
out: 3750 rpm
